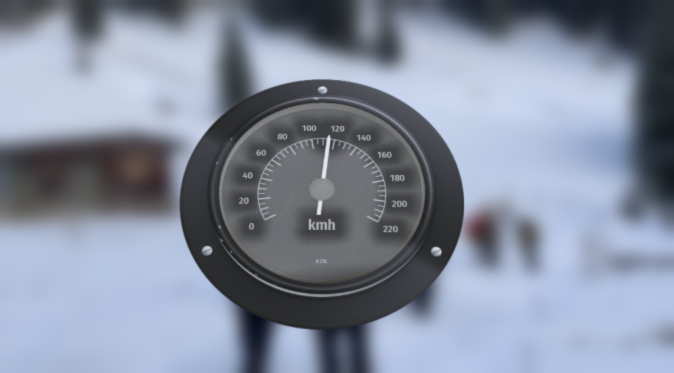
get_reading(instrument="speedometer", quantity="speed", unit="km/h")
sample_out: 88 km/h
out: 115 km/h
